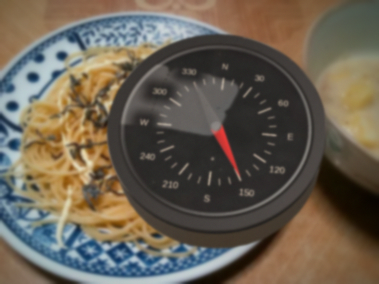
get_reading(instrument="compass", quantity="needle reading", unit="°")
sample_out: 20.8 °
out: 150 °
